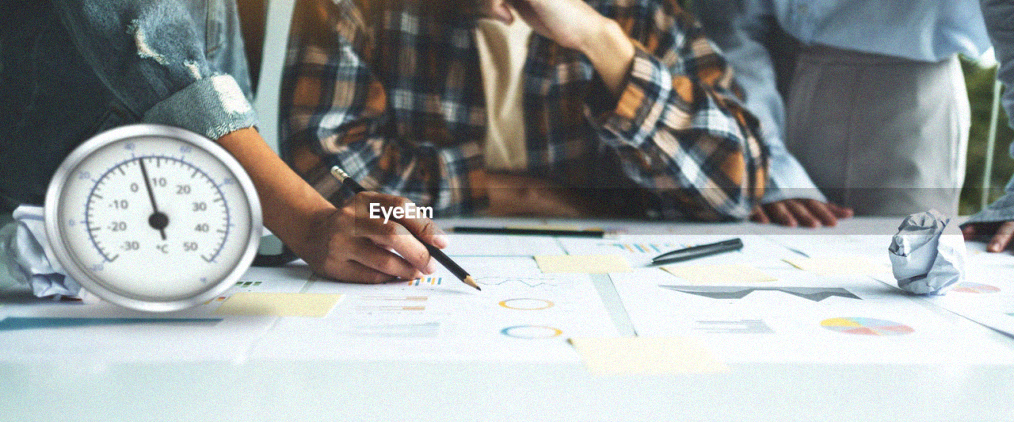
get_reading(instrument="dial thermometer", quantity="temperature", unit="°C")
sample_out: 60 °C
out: 6 °C
